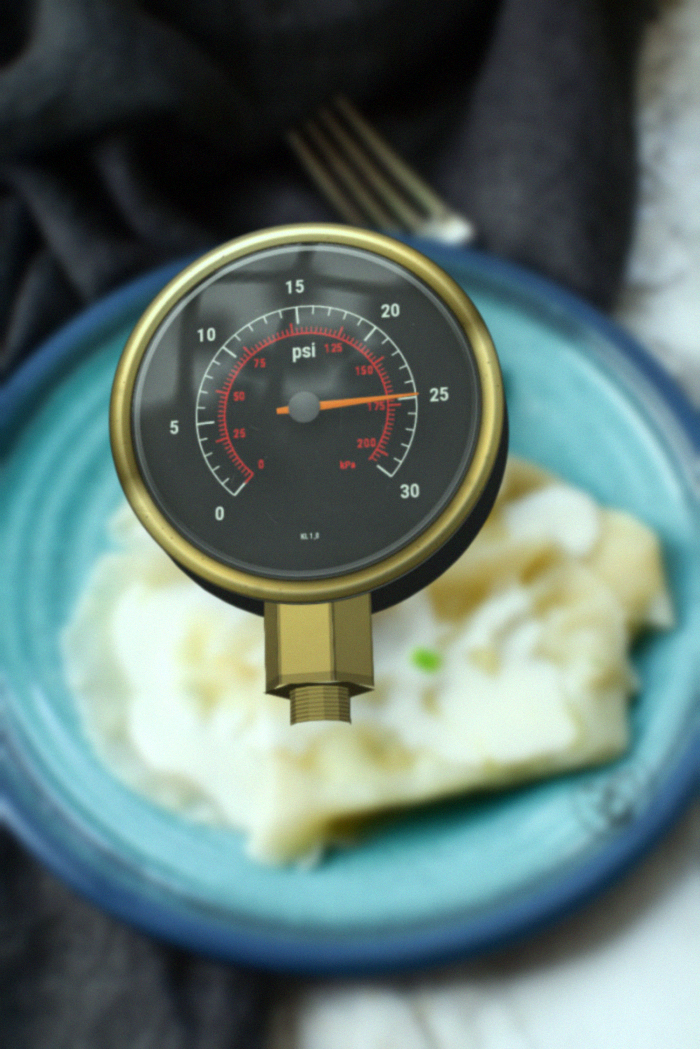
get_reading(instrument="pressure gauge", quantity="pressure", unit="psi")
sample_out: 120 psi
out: 25 psi
